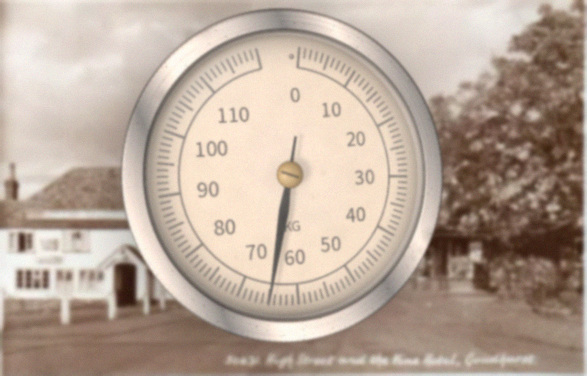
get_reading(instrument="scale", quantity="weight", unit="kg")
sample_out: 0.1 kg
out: 65 kg
